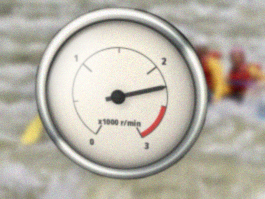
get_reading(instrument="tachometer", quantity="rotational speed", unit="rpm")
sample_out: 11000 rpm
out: 2250 rpm
